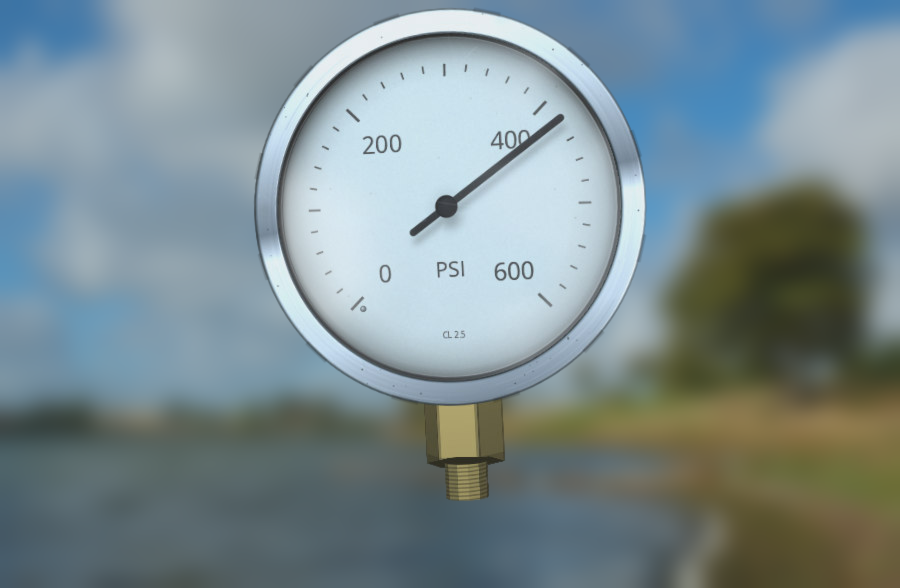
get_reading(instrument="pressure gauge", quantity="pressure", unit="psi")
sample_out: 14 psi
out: 420 psi
